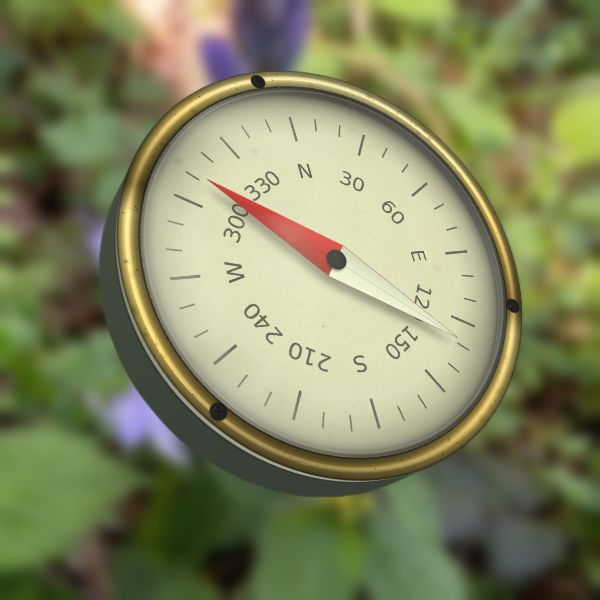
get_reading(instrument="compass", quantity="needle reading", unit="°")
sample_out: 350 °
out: 310 °
